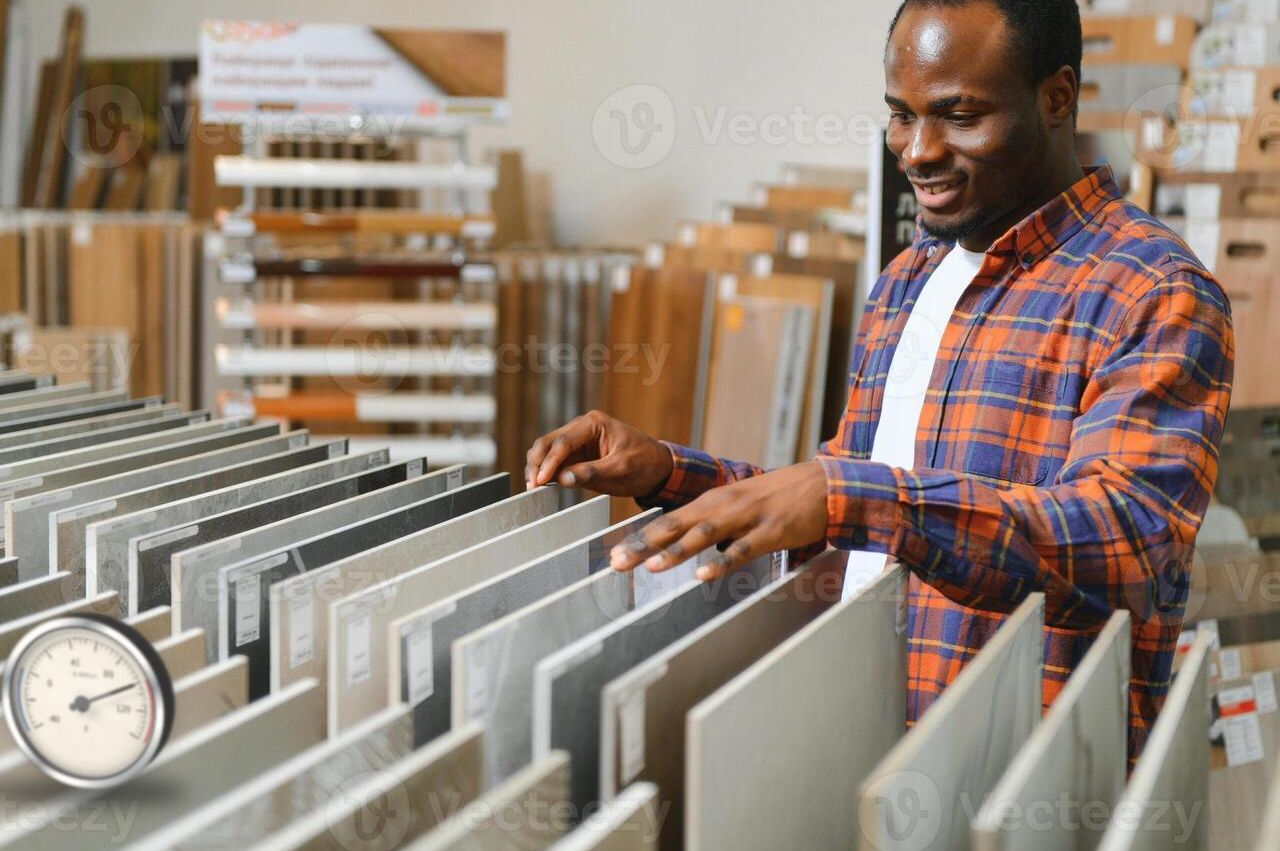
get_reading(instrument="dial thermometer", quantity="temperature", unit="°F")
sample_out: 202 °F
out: 100 °F
